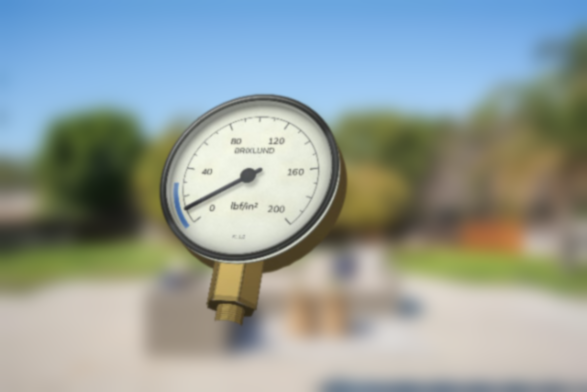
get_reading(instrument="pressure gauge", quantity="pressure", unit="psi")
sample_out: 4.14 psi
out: 10 psi
